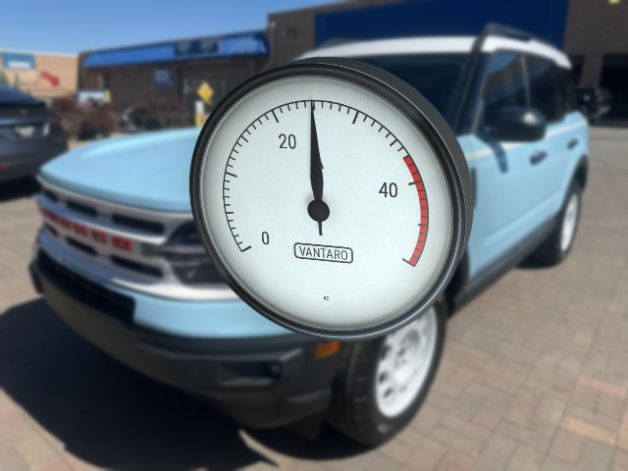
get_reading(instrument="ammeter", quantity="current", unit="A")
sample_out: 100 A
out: 25 A
